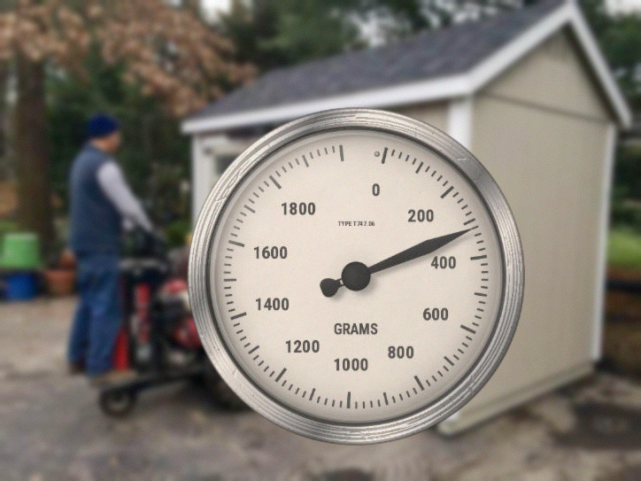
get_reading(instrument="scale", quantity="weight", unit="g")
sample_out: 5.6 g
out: 320 g
